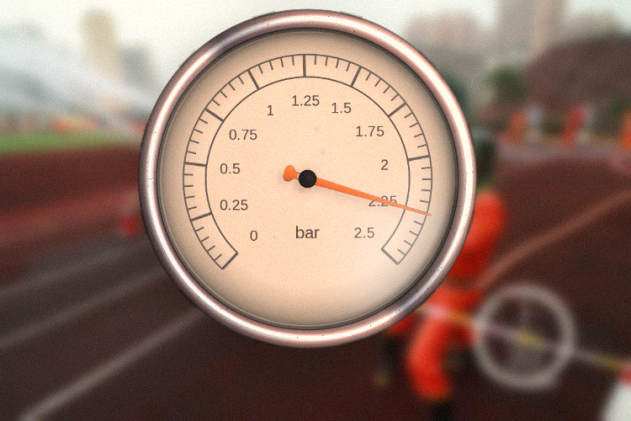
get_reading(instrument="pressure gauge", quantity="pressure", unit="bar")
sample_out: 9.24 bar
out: 2.25 bar
